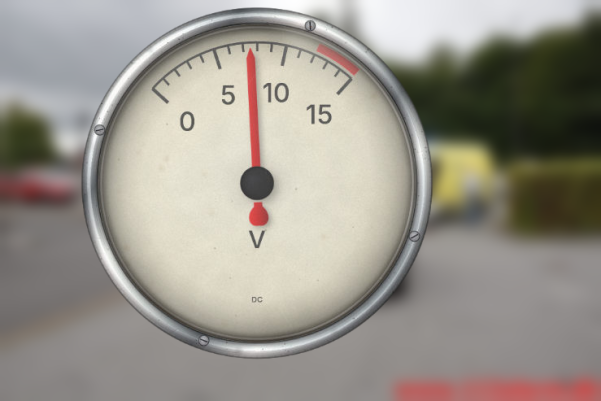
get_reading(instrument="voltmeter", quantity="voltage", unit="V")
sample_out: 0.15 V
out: 7.5 V
